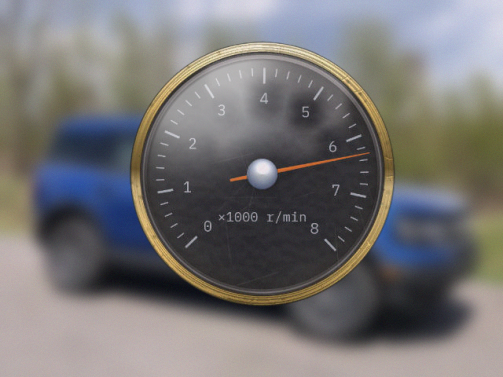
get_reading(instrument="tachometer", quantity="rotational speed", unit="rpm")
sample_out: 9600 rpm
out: 6300 rpm
